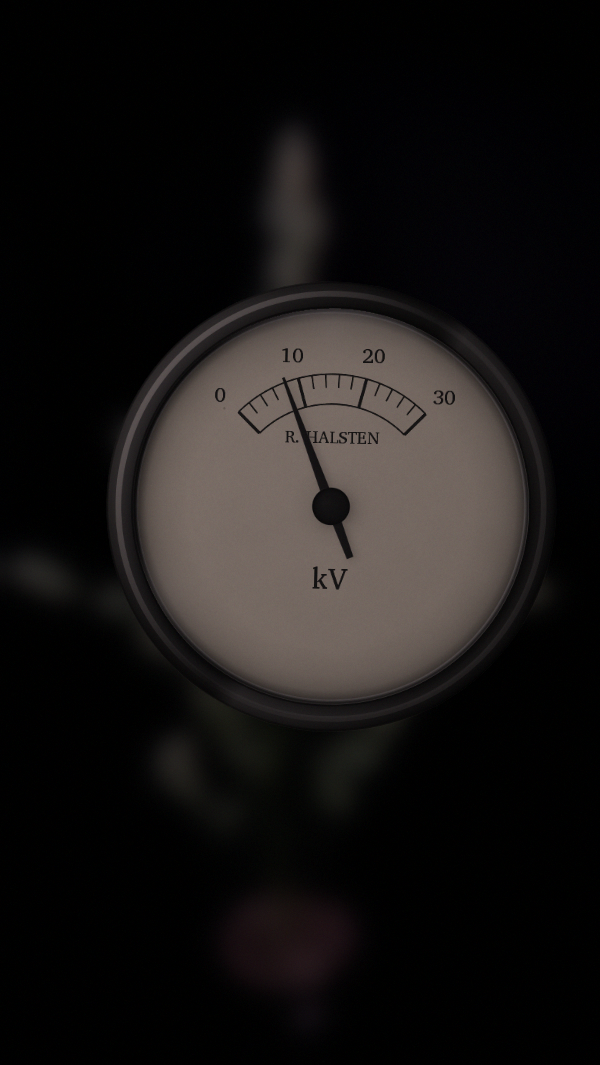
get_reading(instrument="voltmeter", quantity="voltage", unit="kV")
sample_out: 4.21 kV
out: 8 kV
